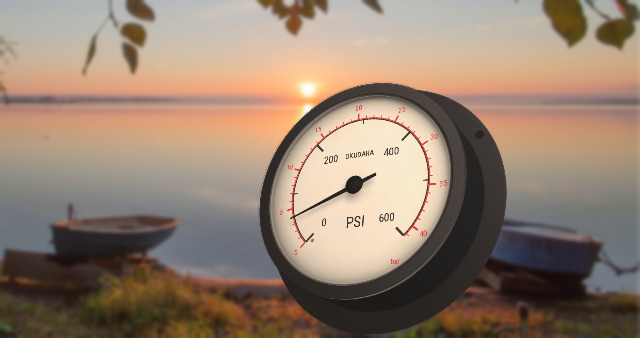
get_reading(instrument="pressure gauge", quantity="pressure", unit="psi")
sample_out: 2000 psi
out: 50 psi
